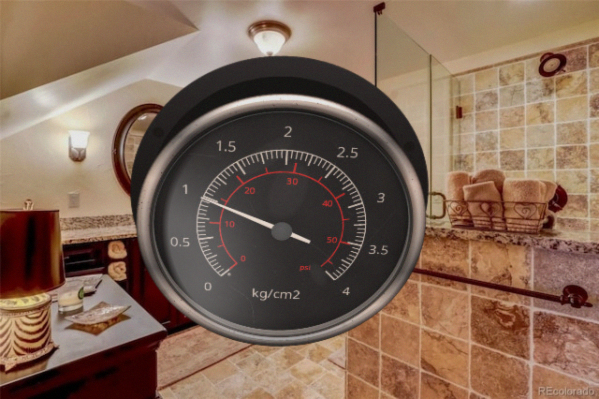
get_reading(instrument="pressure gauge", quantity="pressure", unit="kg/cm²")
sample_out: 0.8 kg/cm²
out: 1 kg/cm²
